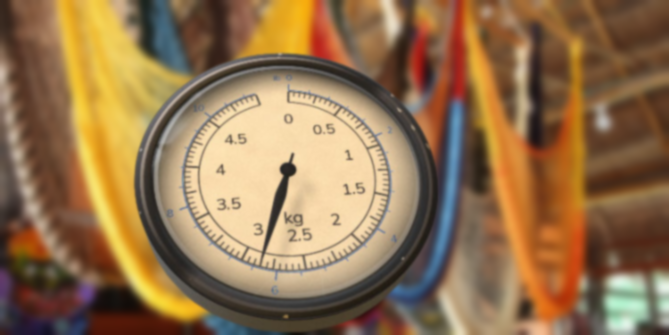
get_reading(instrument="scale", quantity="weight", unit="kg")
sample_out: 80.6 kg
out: 2.85 kg
